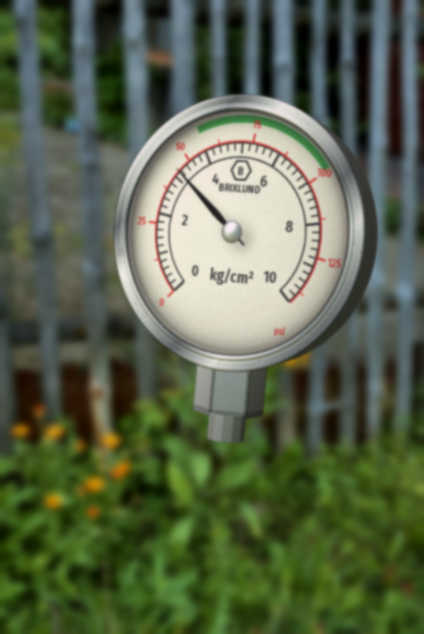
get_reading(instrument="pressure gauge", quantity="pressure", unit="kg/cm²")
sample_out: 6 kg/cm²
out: 3.2 kg/cm²
